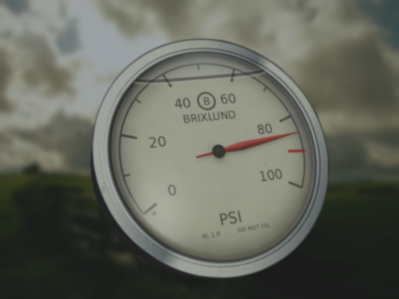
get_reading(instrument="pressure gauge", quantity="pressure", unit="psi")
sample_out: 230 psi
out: 85 psi
